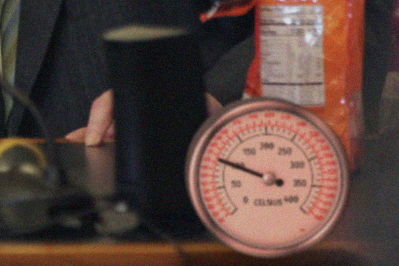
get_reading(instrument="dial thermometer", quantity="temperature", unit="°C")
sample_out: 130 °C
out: 100 °C
